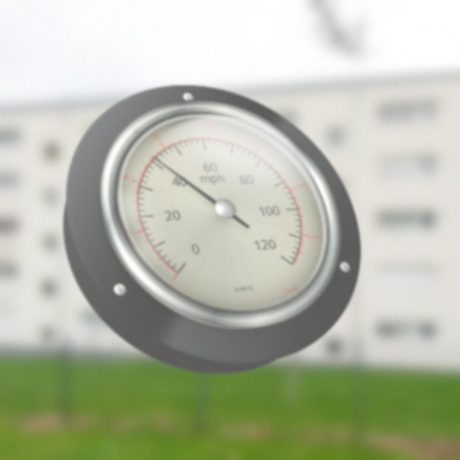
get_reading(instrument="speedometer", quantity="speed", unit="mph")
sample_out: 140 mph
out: 40 mph
